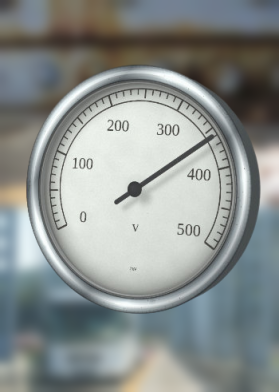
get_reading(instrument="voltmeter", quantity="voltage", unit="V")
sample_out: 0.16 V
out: 360 V
